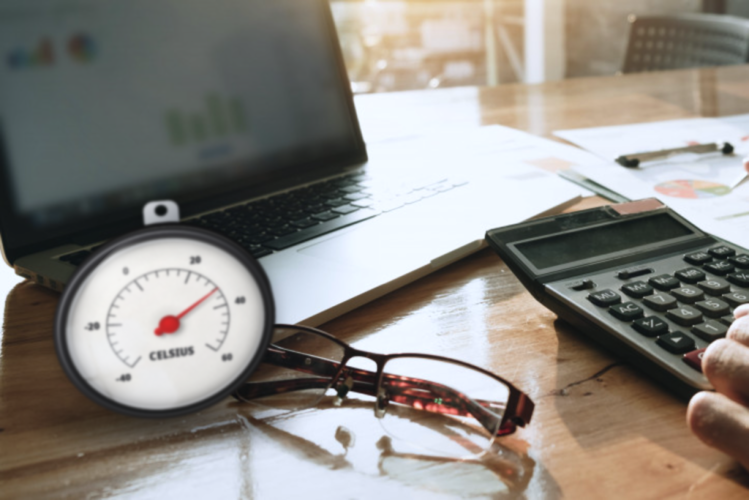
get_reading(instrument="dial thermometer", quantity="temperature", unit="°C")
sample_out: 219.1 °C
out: 32 °C
